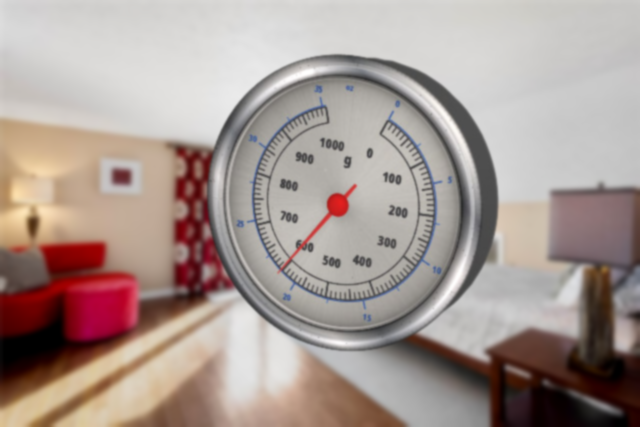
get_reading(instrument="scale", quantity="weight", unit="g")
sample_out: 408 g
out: 600 g
